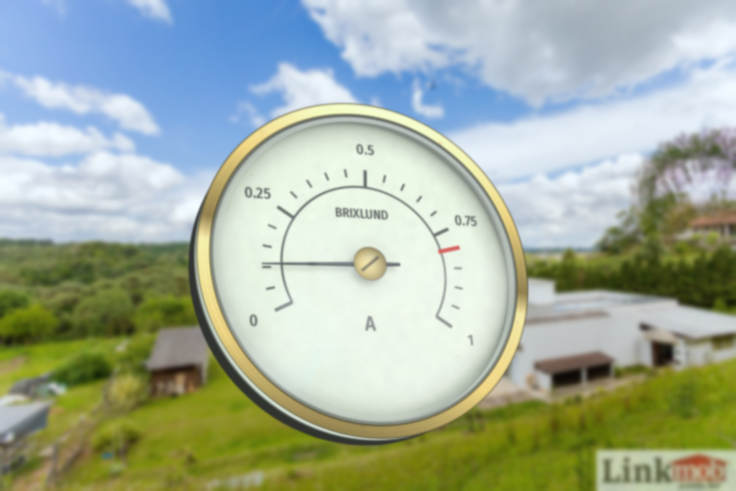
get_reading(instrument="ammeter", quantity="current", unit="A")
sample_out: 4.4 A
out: 0.1 A
